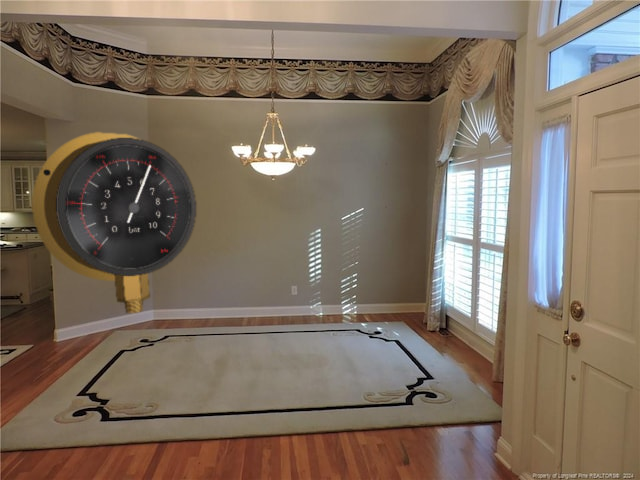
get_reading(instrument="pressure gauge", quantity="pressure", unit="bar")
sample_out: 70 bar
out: 6 bar
